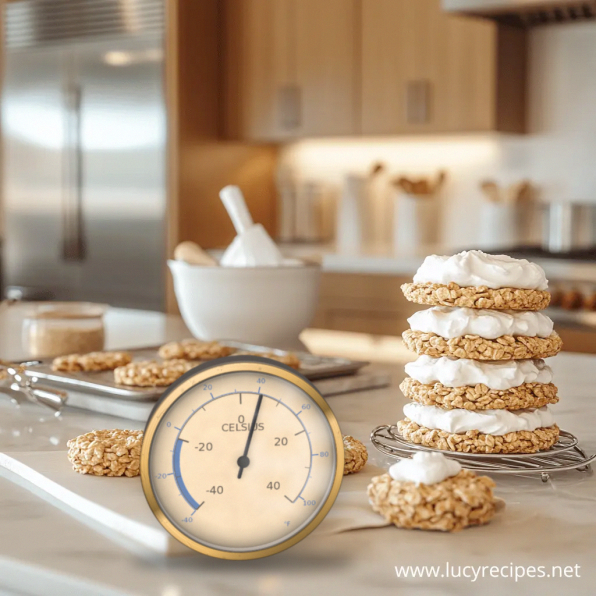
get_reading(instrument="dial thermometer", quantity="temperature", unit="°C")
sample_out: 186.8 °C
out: 5 °C
